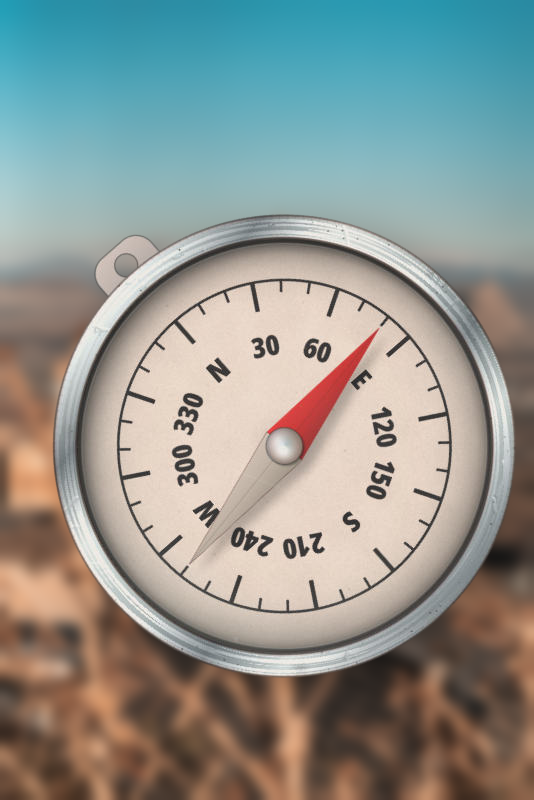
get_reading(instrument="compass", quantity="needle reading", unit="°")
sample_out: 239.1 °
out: 80 °
